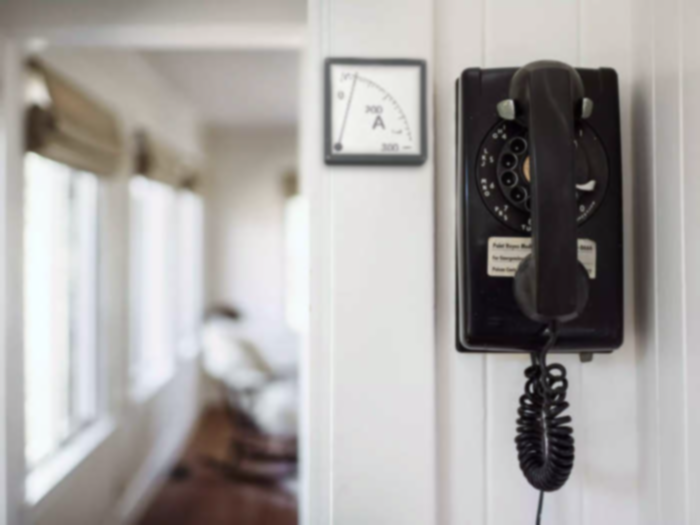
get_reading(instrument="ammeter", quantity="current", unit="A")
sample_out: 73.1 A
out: 100 A
